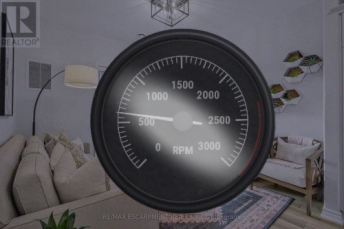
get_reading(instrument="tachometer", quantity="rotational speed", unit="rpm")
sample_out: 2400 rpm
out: 600 rpm
